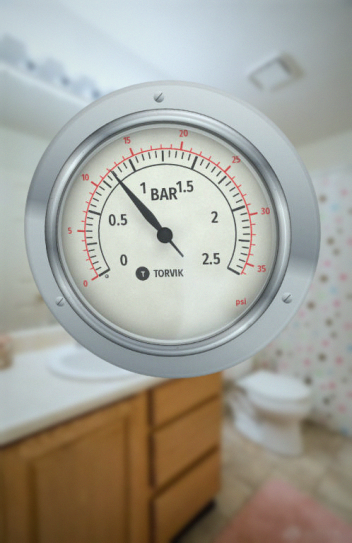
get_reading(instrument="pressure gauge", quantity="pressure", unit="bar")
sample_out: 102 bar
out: 0.85 bar
